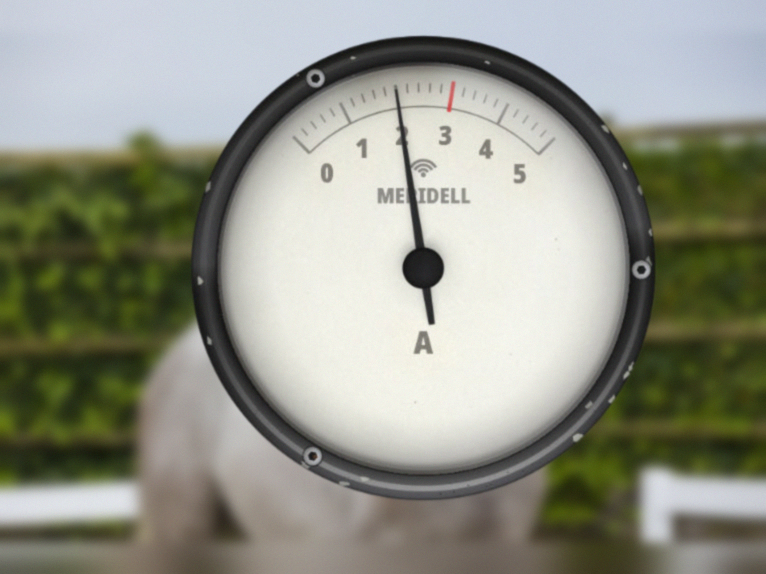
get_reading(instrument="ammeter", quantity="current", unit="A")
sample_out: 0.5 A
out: 2 A
